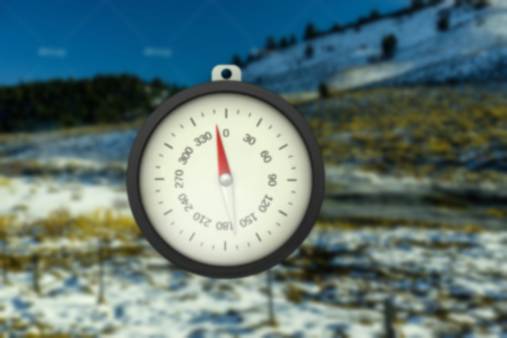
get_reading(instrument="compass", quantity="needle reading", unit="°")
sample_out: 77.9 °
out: 350 °
